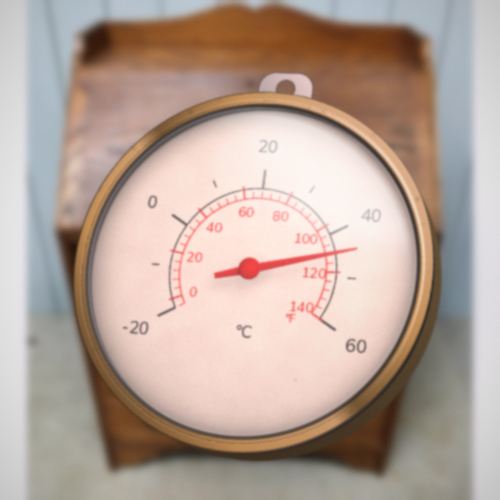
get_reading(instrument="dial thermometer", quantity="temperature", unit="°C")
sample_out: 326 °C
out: 45 °C
